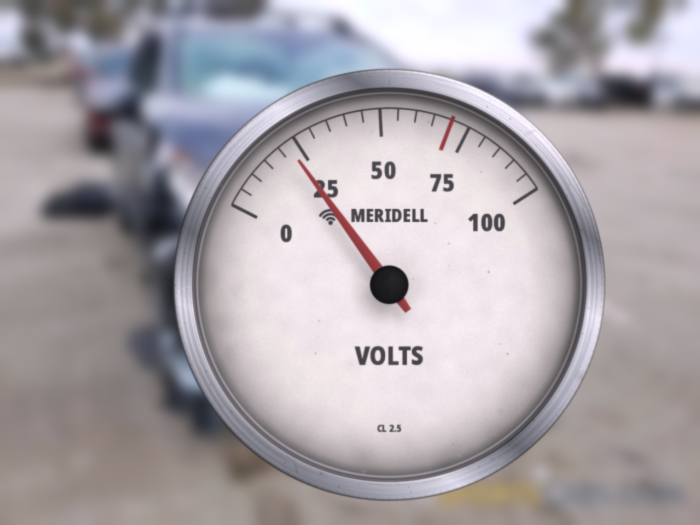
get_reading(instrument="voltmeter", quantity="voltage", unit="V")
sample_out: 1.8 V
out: 22.5 V
